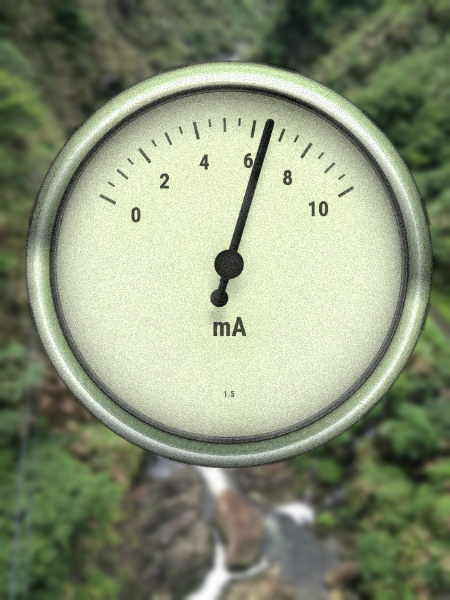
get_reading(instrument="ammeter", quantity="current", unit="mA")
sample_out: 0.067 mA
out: 6.5 mA
